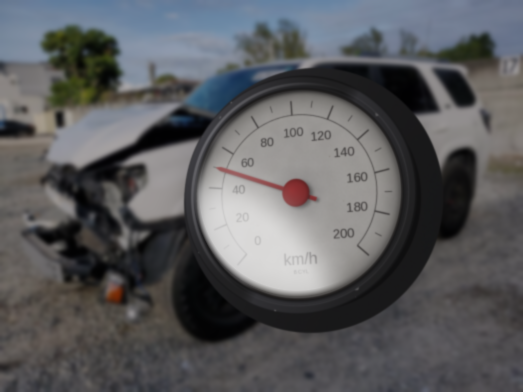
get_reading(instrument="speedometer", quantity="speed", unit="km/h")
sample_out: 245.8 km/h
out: 50 km/h
